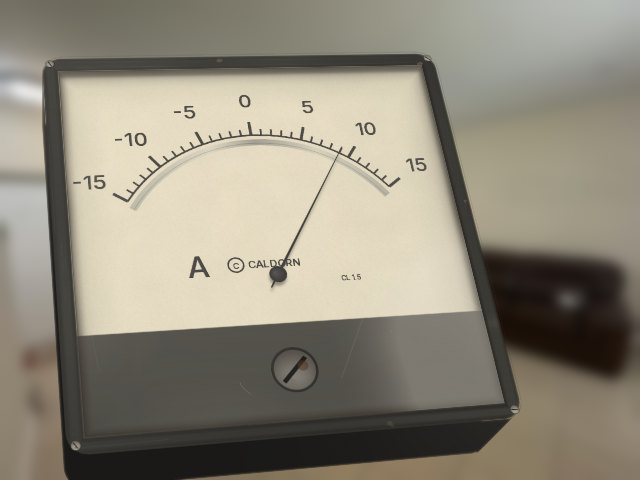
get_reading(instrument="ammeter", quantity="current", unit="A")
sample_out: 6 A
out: 9 A
